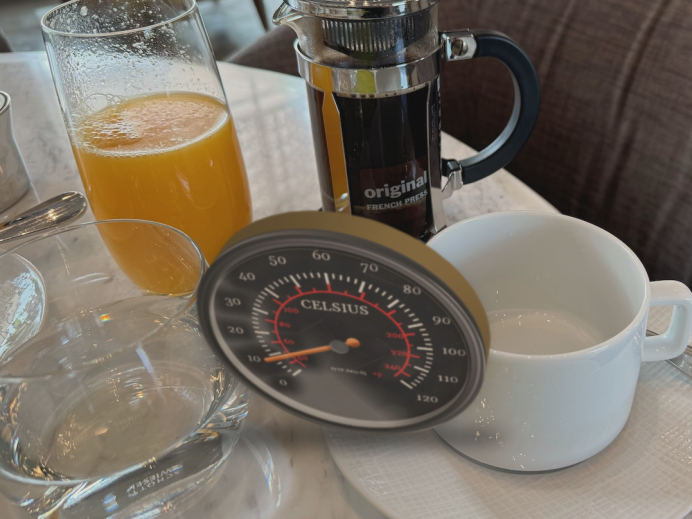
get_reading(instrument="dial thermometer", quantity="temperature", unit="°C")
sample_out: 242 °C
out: 10 °C
